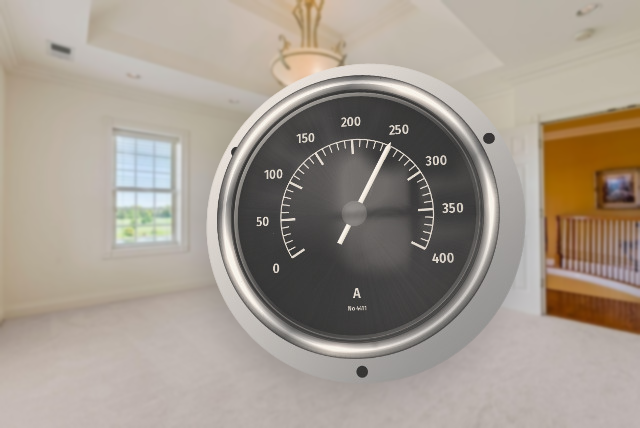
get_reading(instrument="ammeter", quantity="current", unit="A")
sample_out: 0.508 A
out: 250 A
